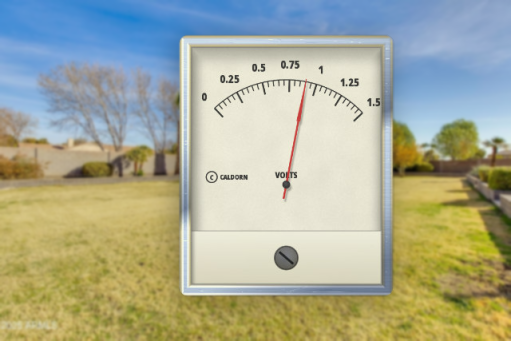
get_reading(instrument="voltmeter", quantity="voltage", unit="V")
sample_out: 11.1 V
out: 0.9 V
